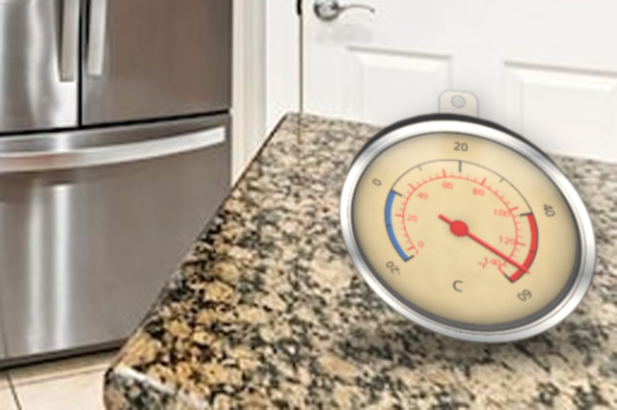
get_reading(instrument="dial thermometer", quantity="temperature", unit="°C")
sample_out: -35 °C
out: 55 °C
